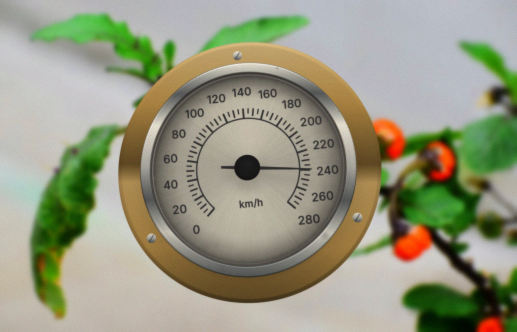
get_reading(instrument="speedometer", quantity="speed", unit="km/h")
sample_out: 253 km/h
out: 240 km/h
